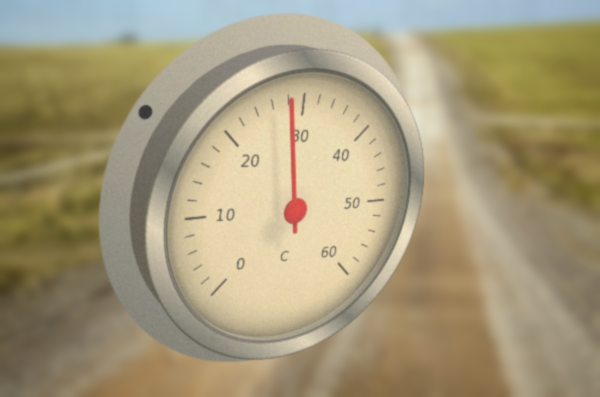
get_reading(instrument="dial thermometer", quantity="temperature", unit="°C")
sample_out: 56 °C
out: 28 °C
